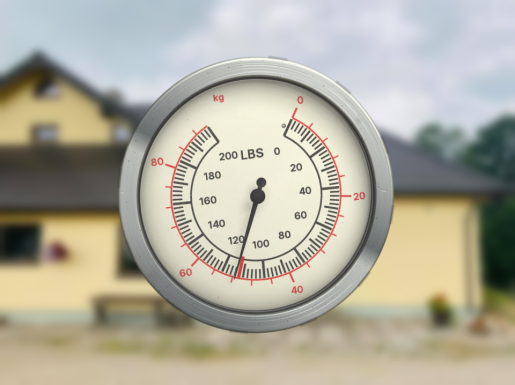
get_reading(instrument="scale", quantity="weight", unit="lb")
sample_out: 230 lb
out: 114 lb
